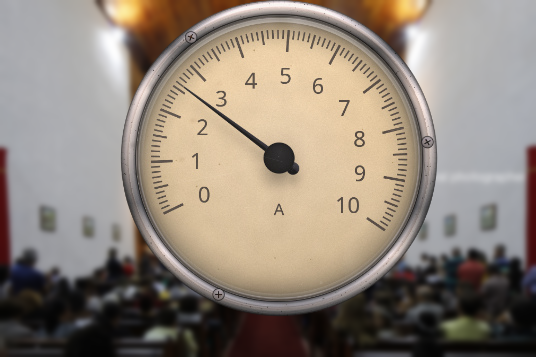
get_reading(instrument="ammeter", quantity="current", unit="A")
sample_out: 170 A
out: 2.6 A
